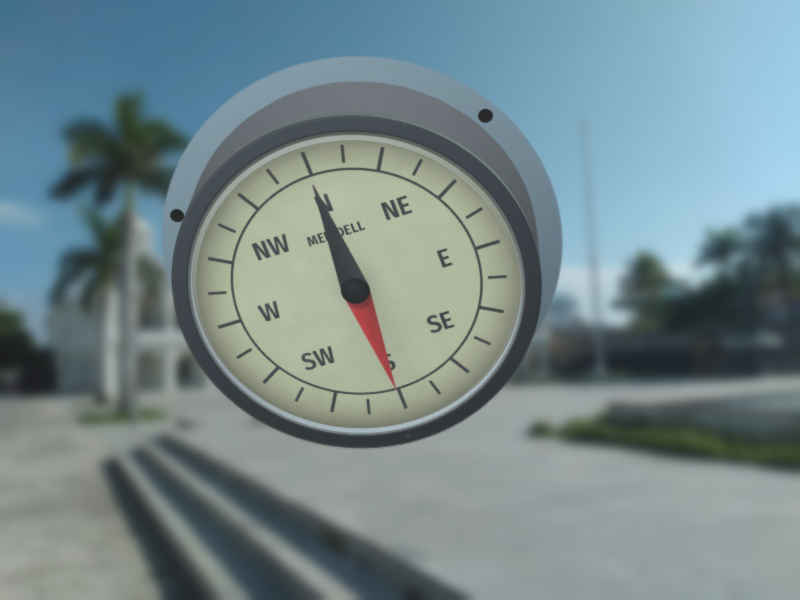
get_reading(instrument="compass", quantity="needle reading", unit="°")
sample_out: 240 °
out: 180 °
